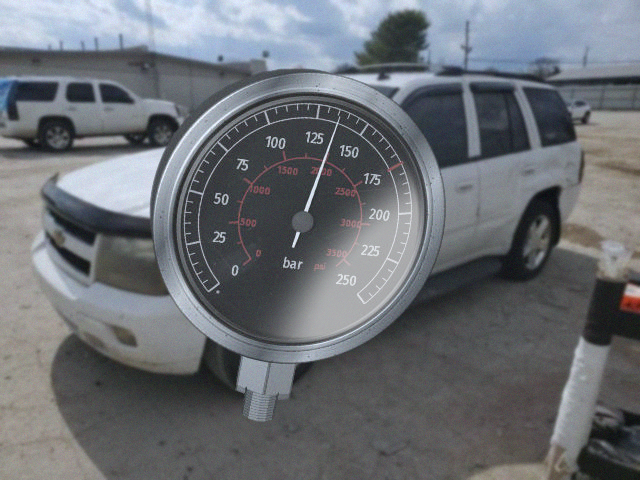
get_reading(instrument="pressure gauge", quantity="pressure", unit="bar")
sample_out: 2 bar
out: 135 bar
